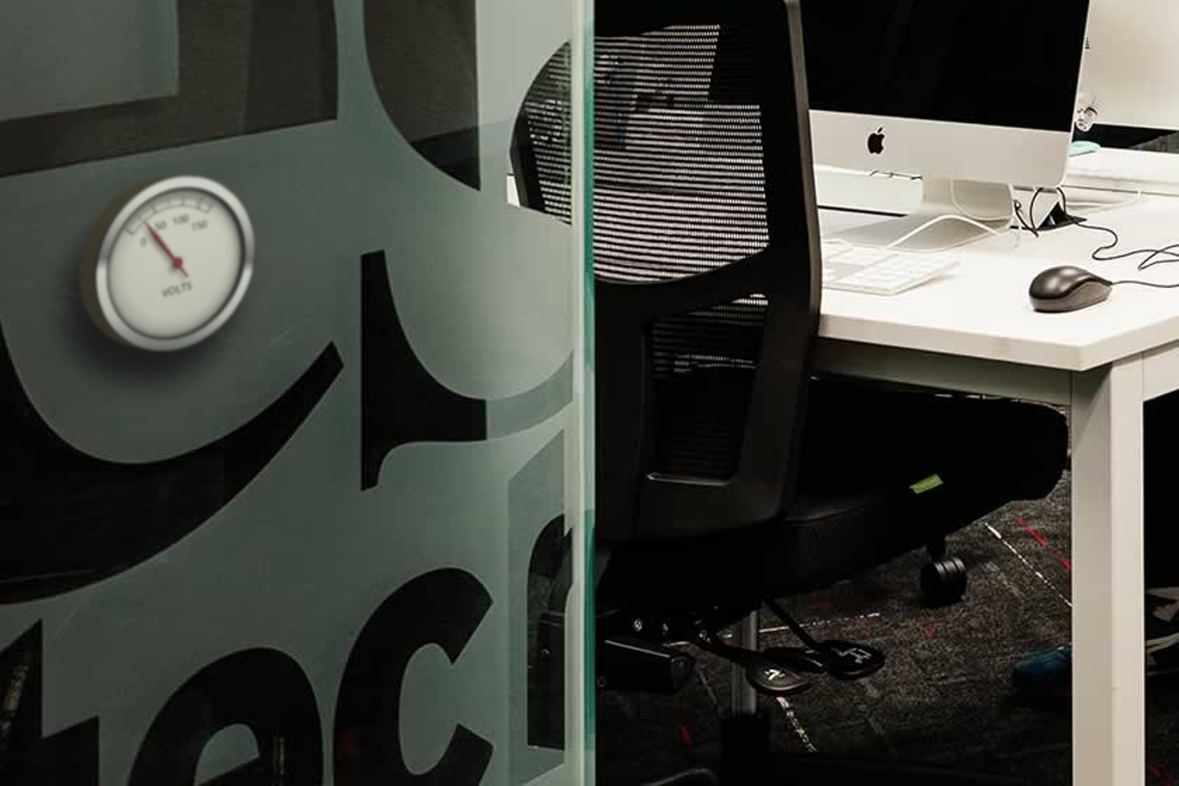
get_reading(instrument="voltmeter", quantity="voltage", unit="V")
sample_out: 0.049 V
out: 25 V
